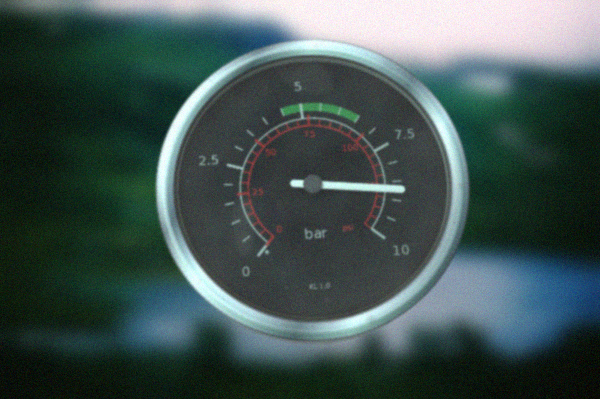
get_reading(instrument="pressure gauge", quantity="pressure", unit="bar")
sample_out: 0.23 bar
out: 8.75 bar
